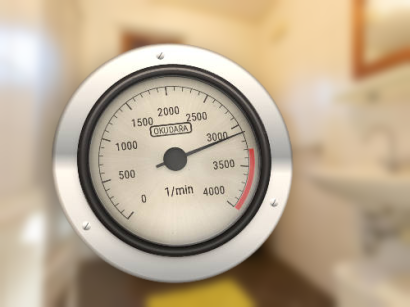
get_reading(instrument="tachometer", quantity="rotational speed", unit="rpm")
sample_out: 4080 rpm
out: 3100 rpm
